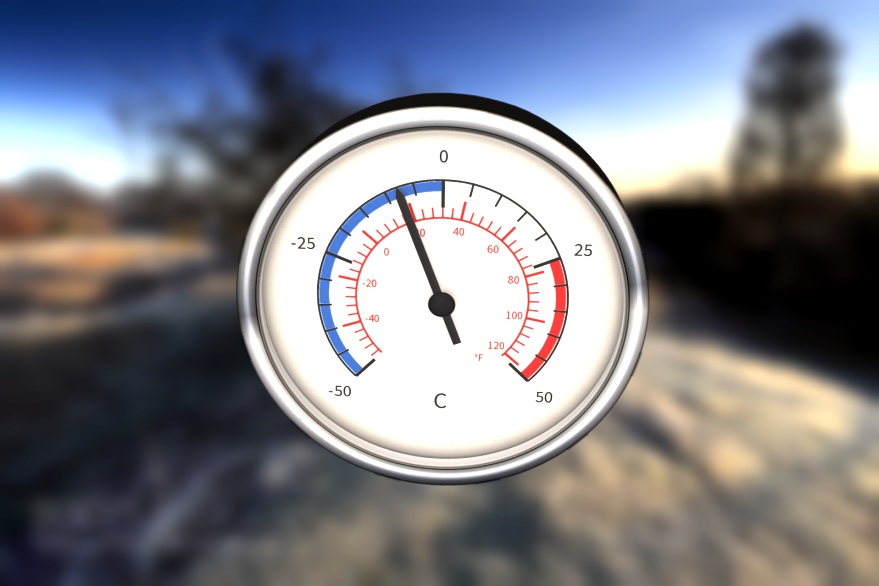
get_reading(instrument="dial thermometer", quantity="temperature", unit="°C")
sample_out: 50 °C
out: -7.5 °C
